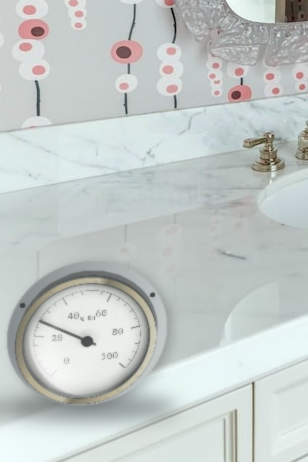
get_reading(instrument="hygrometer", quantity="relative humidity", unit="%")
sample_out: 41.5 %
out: 28 %
